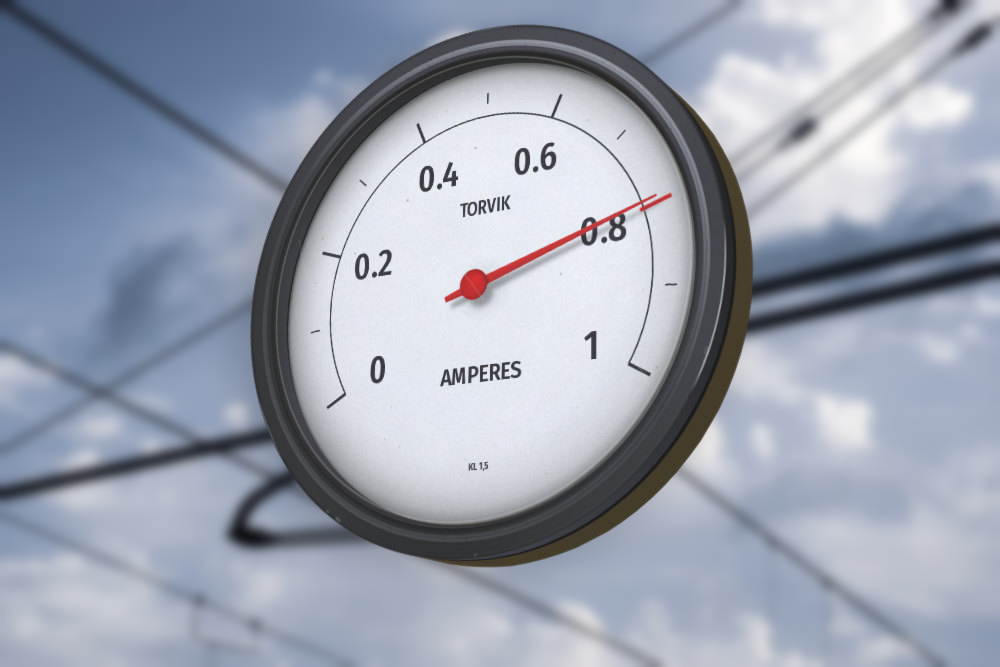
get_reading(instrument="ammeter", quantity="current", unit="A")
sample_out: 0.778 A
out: 0.8 A
